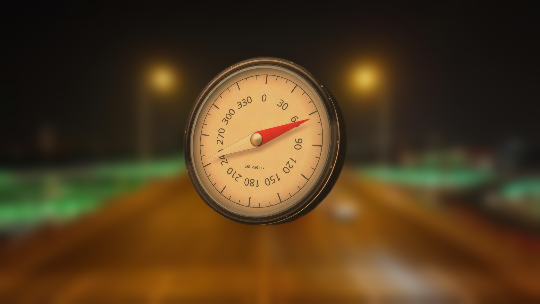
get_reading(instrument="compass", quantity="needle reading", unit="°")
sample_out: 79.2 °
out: 65 °
